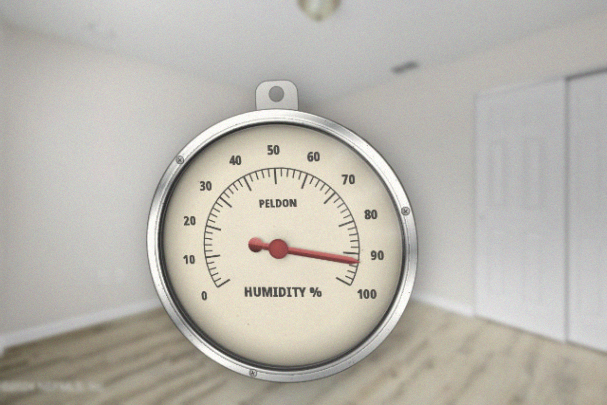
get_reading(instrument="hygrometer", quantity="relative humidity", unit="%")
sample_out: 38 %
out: 92 %
